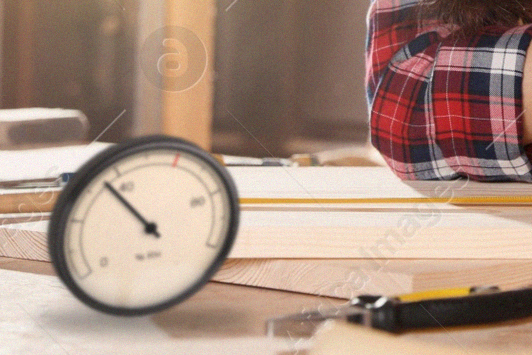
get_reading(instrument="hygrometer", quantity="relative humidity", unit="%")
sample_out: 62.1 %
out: 35 %
